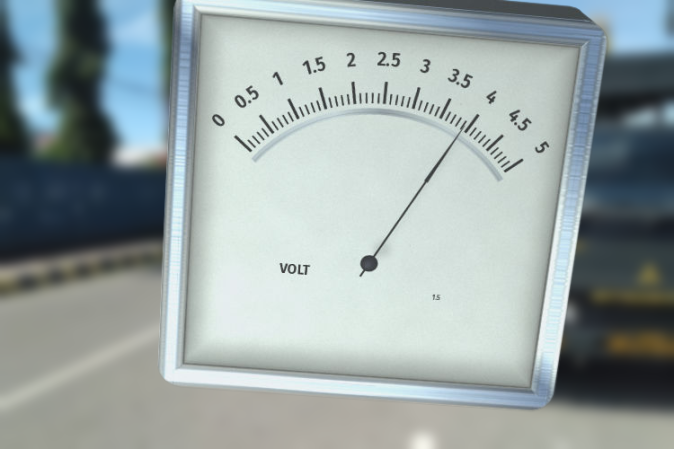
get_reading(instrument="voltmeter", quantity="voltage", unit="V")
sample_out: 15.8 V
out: 3.9 V
